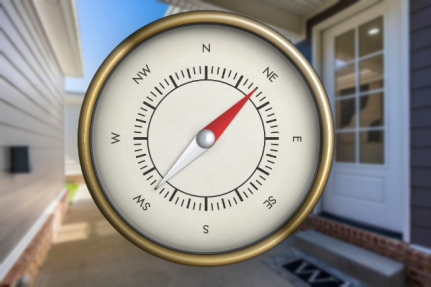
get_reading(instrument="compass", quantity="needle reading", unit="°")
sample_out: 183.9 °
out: 45 °
